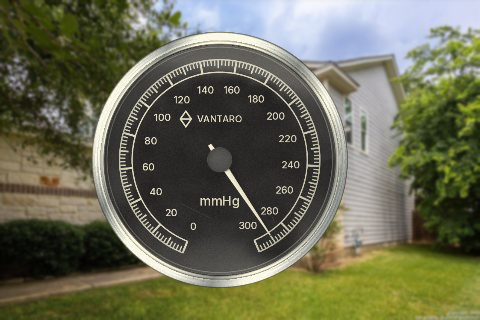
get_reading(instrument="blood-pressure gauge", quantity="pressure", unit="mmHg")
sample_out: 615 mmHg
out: 290 mmHg
